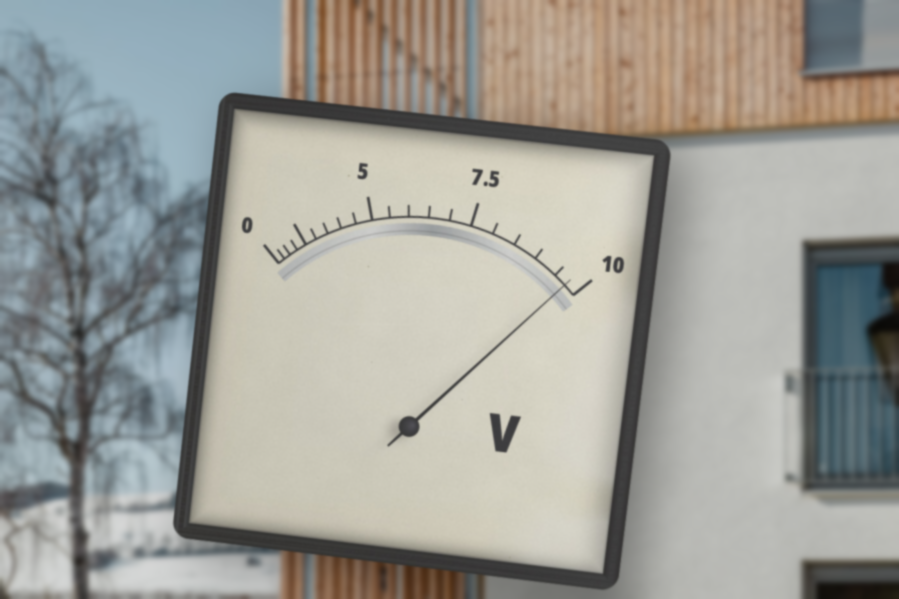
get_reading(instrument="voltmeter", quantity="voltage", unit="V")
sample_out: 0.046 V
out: 9.75 V
